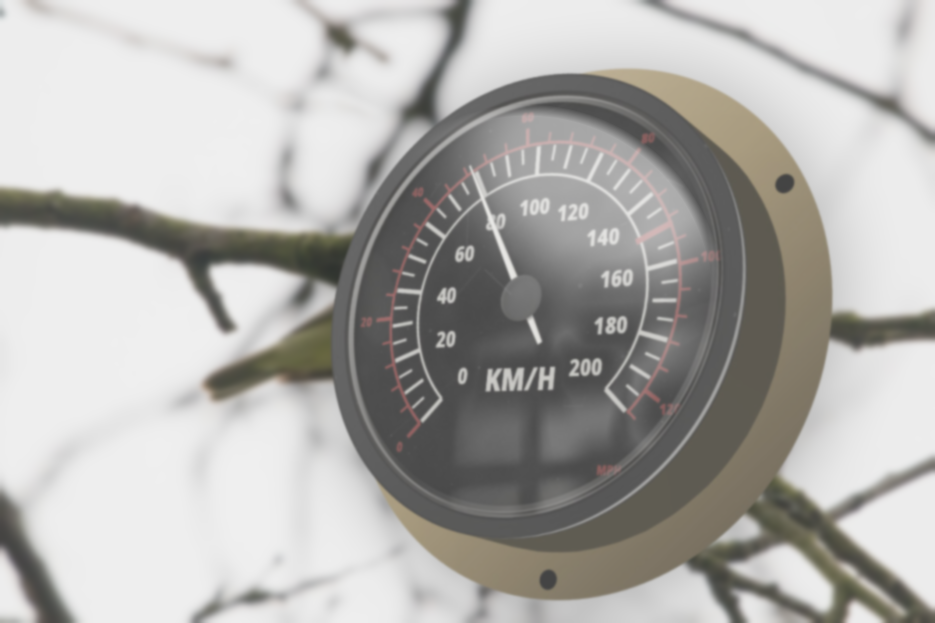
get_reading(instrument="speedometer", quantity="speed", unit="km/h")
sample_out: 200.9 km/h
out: 80 km/h
